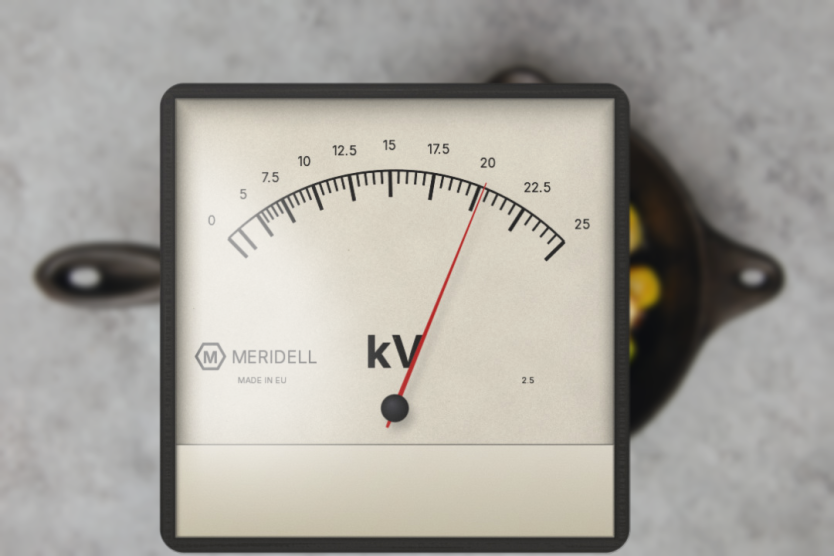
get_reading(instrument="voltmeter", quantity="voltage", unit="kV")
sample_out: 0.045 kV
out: 20.25 kV
